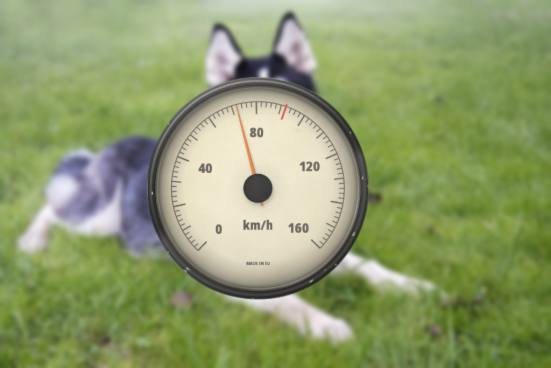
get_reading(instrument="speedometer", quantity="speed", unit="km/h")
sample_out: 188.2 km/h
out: 72 km/h
